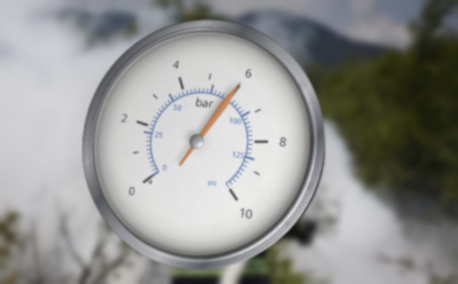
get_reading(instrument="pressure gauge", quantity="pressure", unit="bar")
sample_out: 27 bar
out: 6 bar
